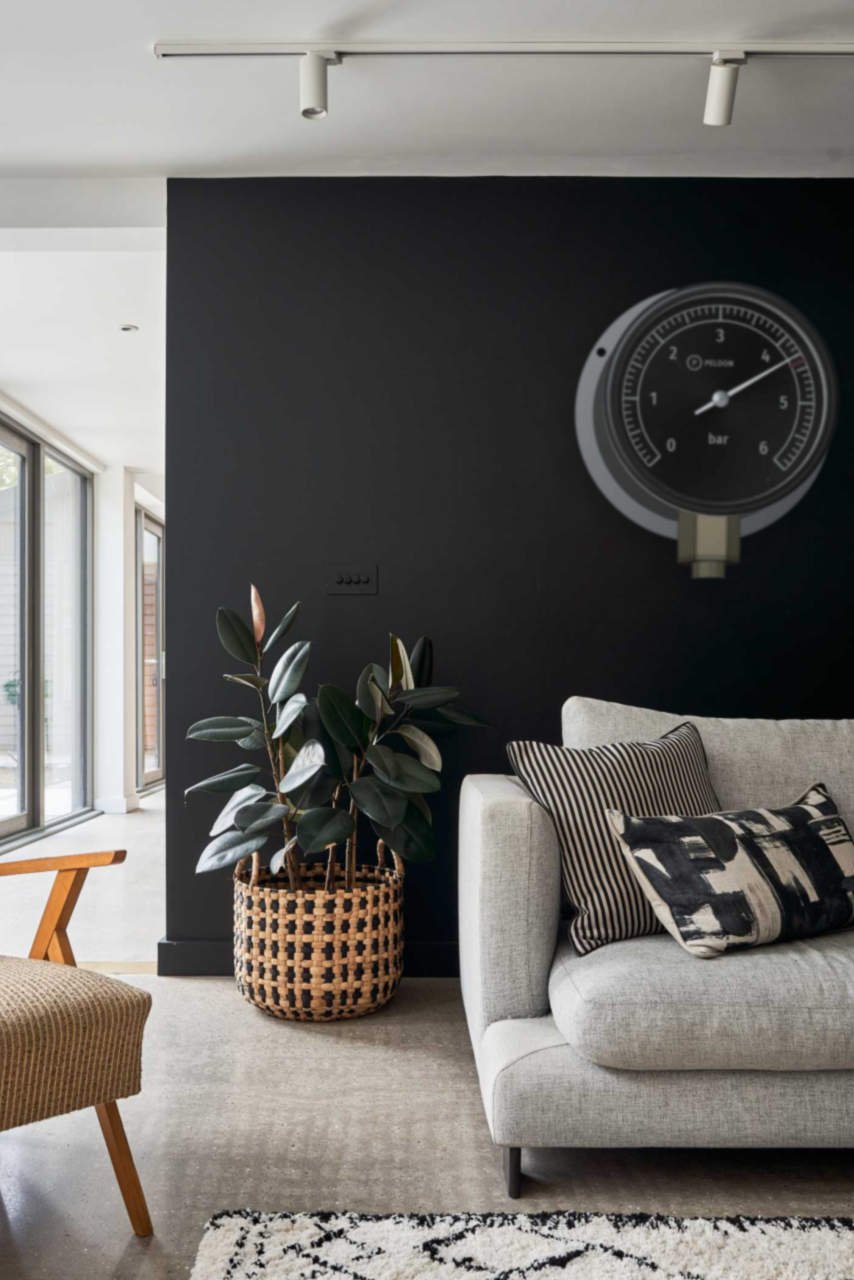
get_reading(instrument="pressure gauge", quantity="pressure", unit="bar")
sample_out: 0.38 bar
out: 4.3 bar
